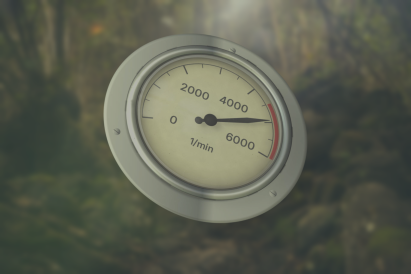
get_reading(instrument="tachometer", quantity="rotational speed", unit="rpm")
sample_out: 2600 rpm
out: 5000 rpm
